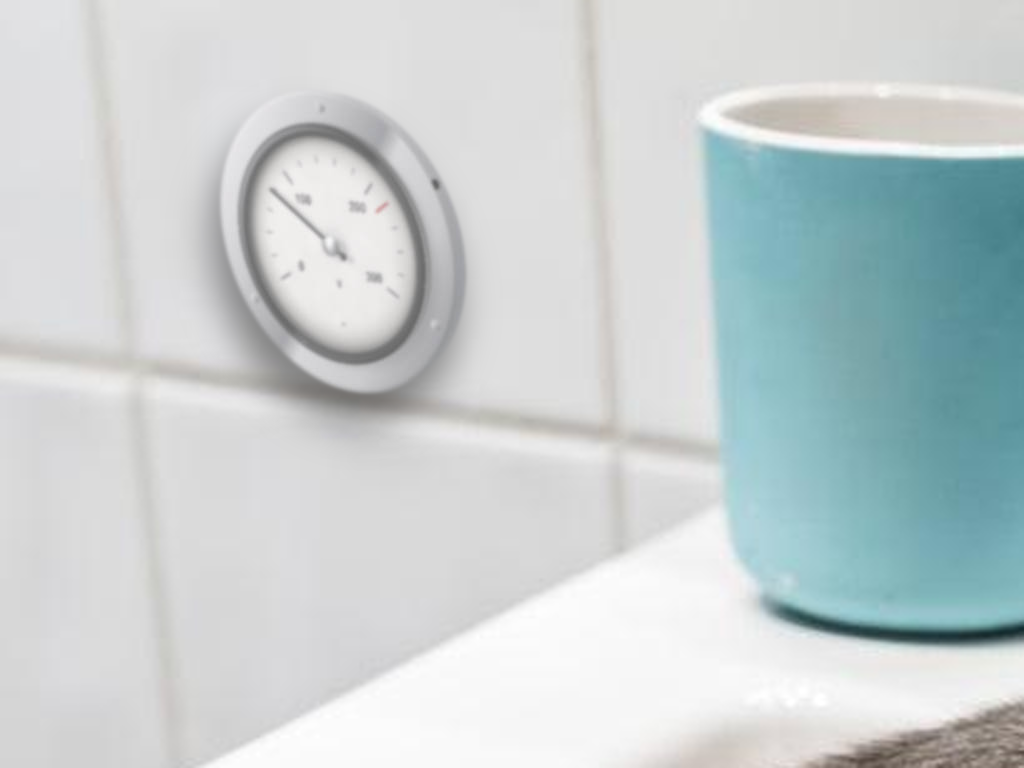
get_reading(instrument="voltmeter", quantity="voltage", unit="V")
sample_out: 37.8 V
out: 80 V
